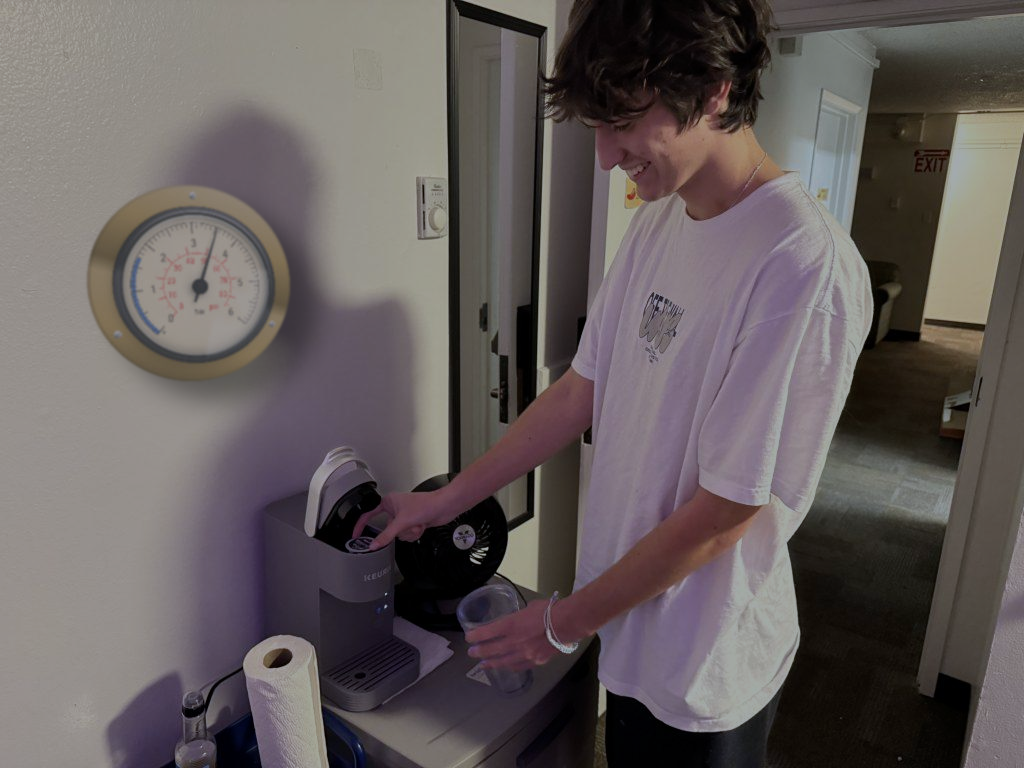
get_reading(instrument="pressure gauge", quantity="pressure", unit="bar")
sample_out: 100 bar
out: 3.5 bar
